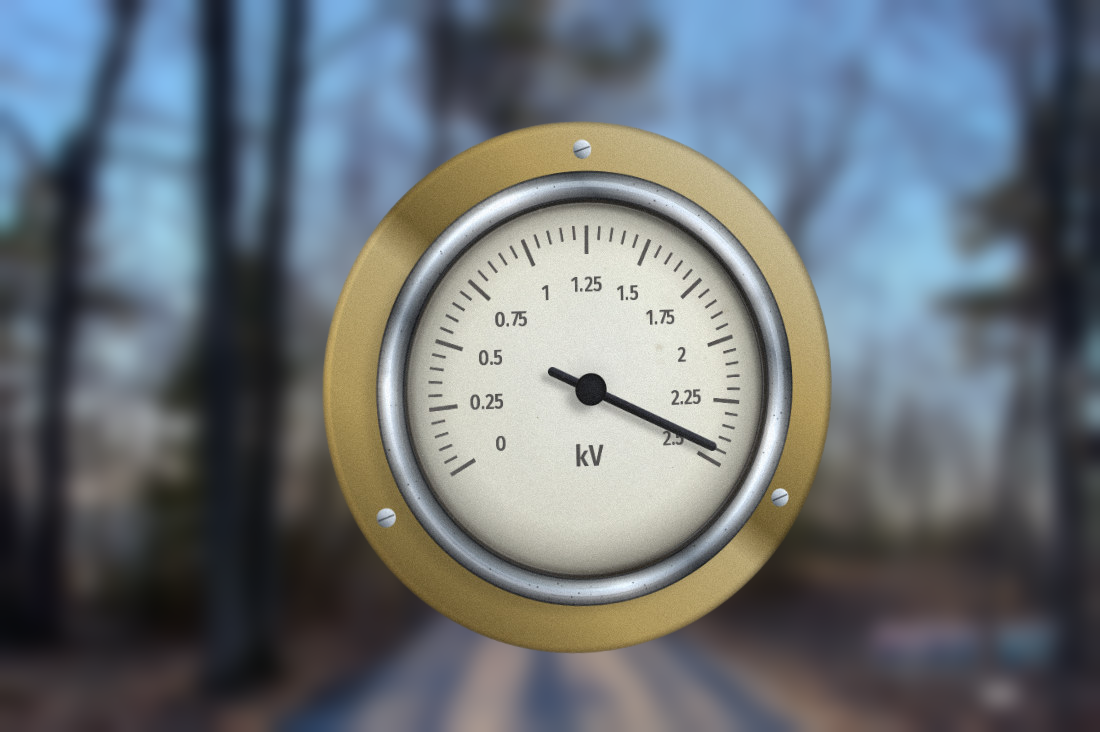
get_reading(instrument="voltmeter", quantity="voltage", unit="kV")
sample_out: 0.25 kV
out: 2.45 kV
